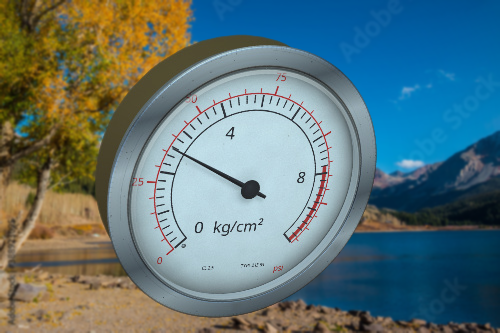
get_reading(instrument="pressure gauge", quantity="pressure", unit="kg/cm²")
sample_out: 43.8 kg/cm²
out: 2.6 kg/cm²
